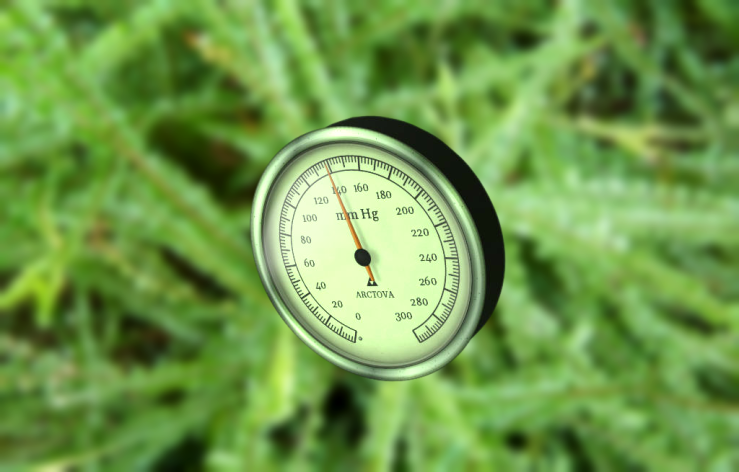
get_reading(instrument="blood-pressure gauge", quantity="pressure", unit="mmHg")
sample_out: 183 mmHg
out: 140 mmHg
